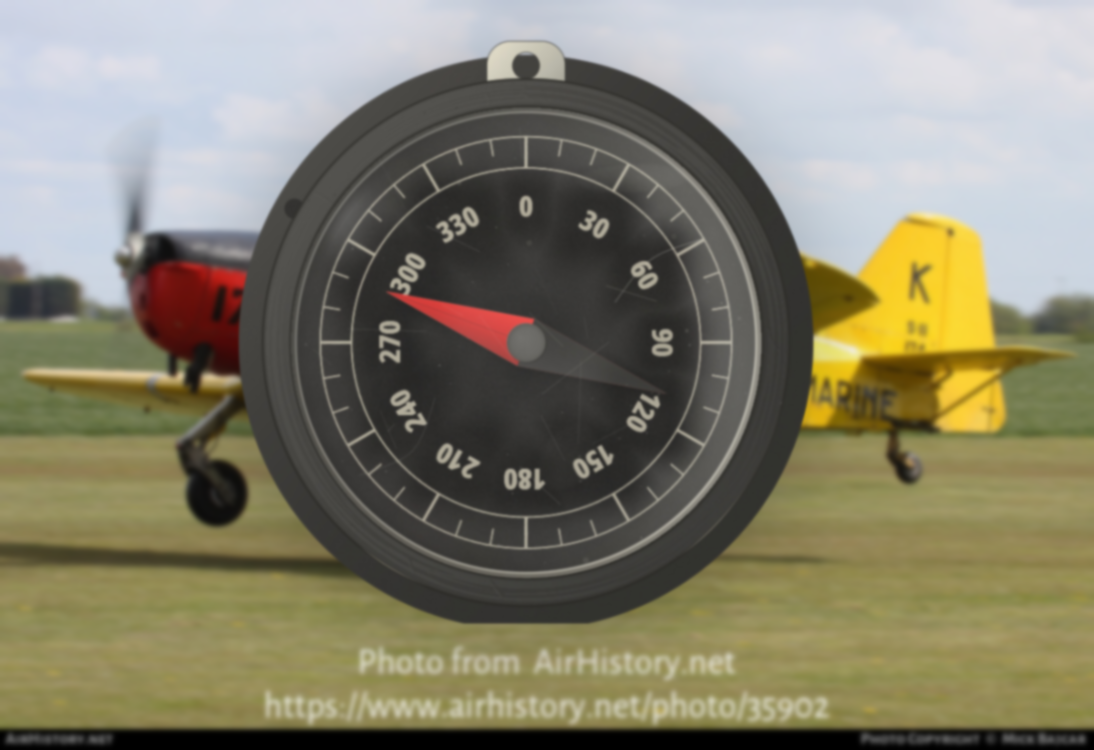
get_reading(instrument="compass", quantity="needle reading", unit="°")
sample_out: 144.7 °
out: 290 °
